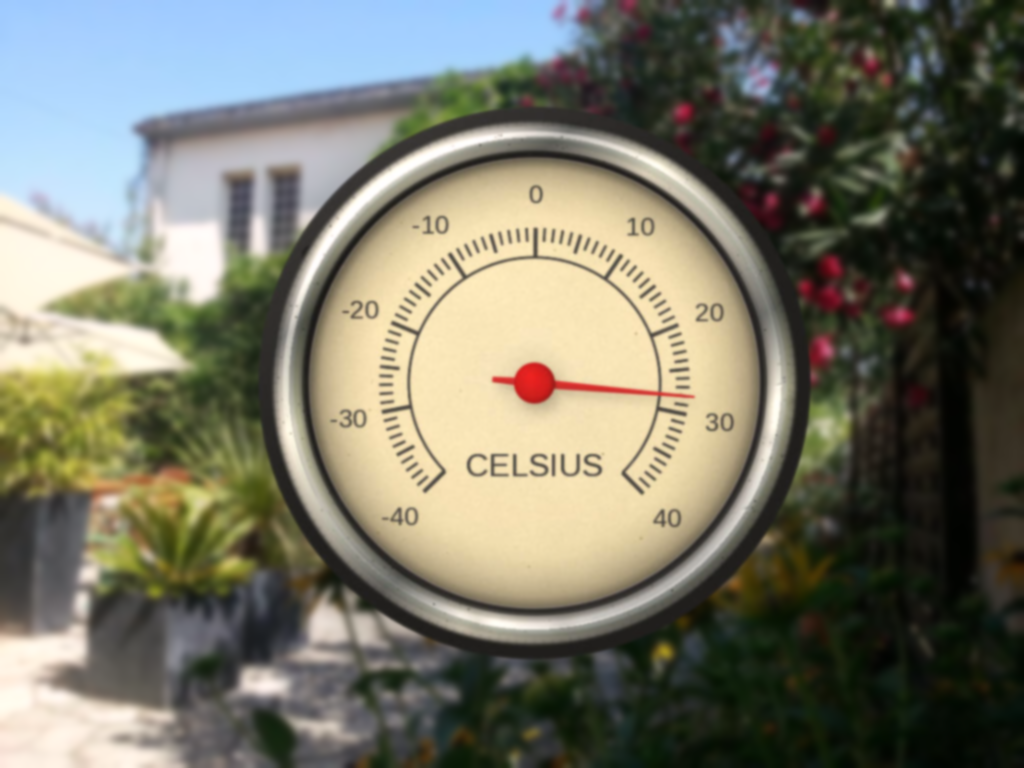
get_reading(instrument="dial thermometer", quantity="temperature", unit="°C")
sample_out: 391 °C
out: 28 °C
